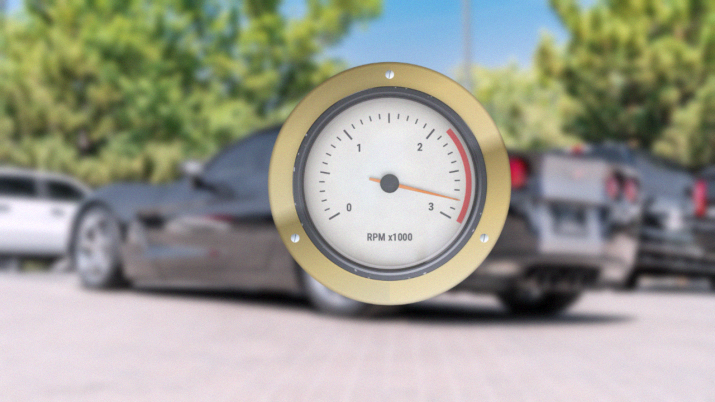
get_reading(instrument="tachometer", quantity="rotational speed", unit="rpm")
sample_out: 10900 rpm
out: 2800 rpm
